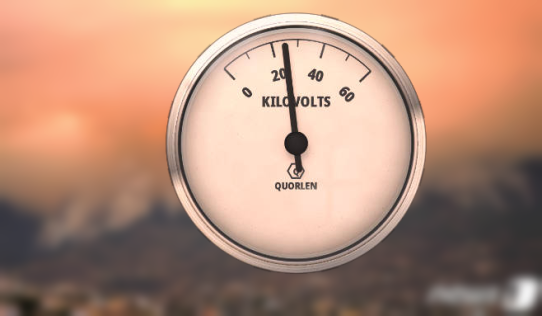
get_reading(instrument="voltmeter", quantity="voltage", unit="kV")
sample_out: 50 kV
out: 25 kV
